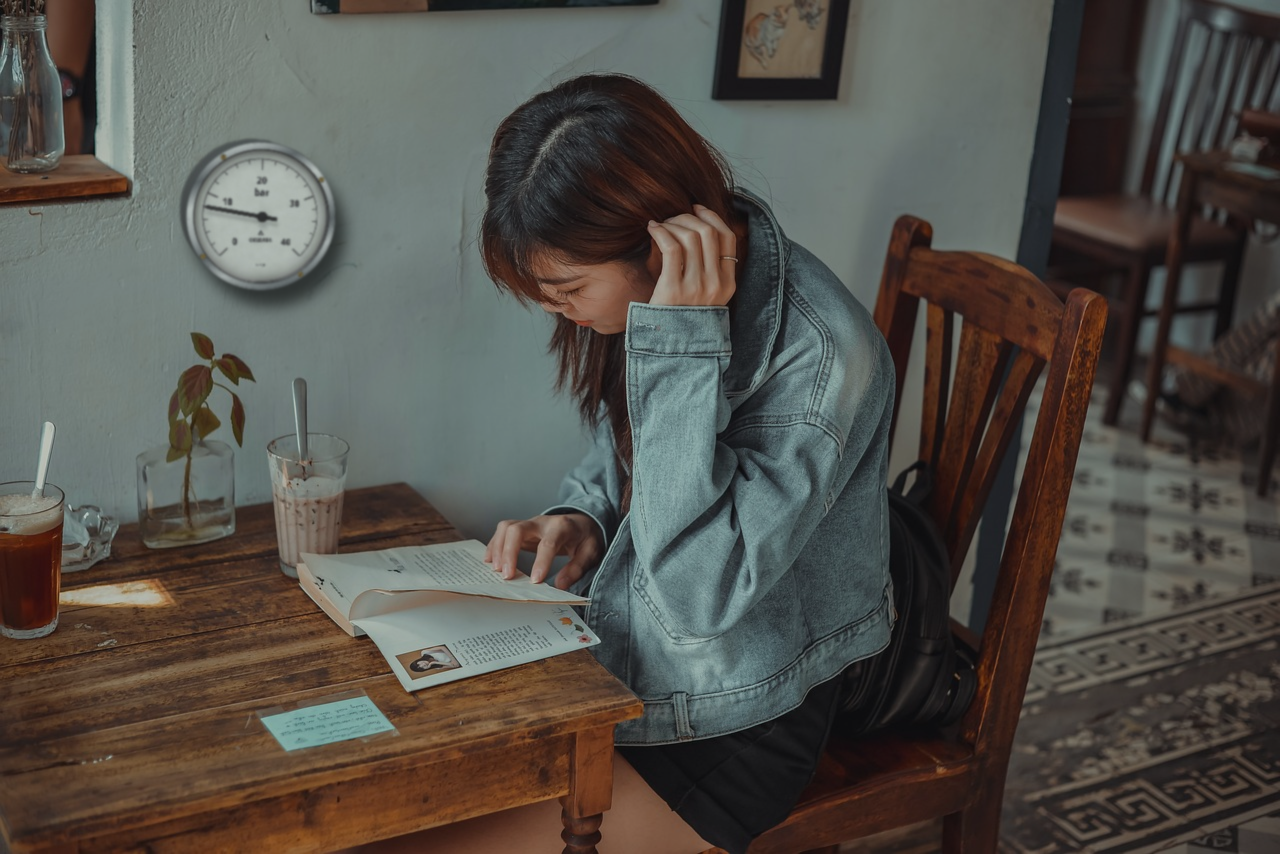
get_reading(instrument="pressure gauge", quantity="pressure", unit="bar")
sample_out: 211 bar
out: 8 bar
